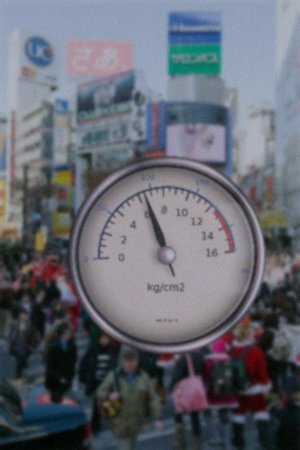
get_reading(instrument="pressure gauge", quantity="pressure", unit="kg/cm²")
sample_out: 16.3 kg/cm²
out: 6.5 kg/cm²
